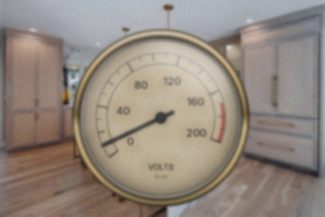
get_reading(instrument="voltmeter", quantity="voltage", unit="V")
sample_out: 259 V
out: 10 V
